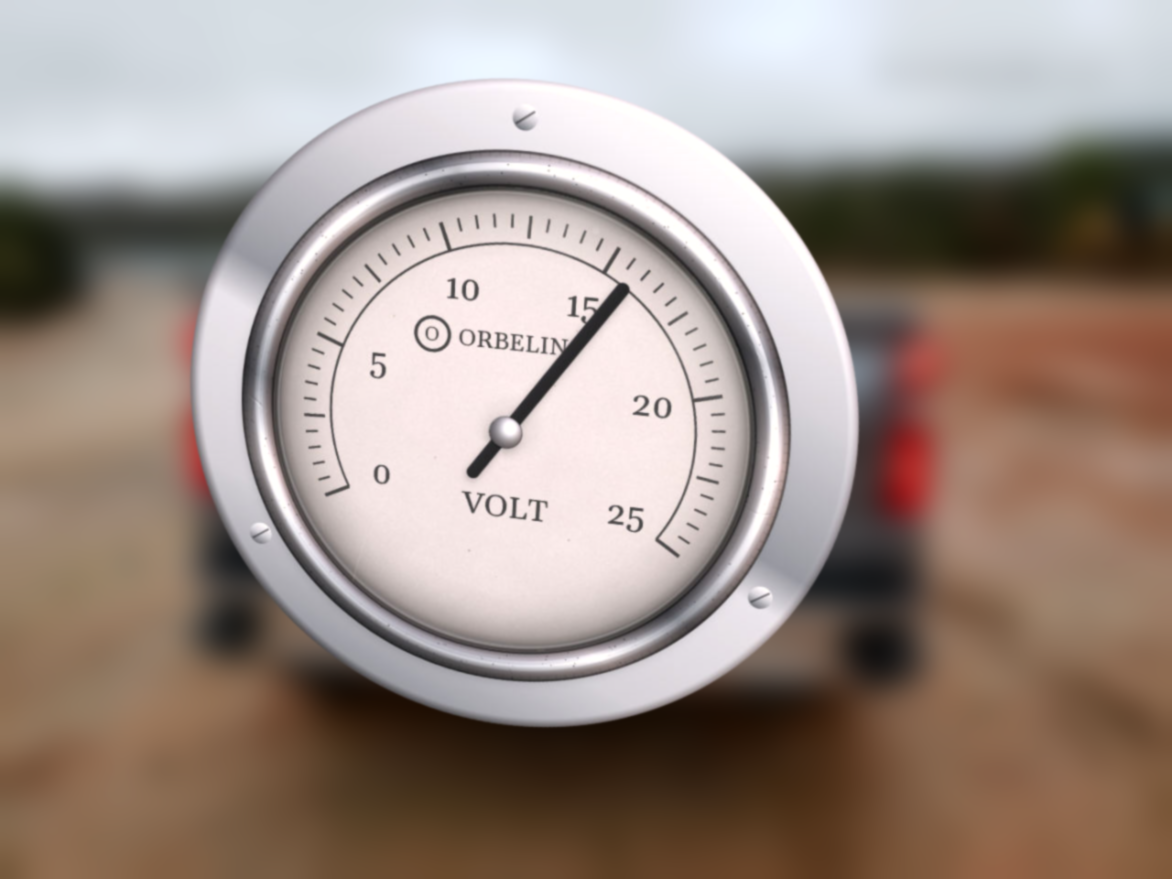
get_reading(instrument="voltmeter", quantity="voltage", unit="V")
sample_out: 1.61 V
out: 15.75 V
